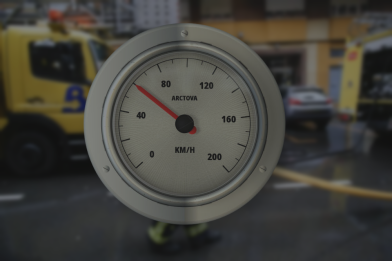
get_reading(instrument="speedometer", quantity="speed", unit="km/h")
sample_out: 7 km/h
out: 60 km/h
